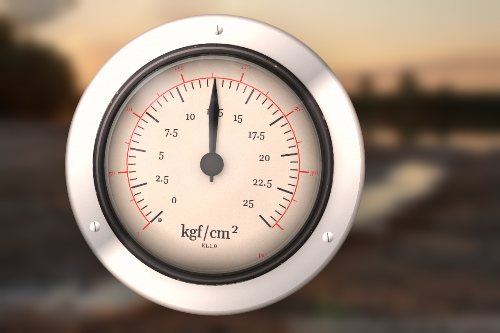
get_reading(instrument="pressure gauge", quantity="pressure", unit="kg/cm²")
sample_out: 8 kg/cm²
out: 12.5 kg/cm²
